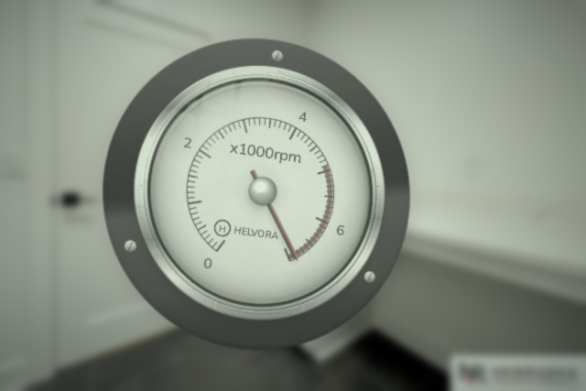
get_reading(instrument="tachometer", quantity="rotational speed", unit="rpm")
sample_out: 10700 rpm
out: 6900 rpm
